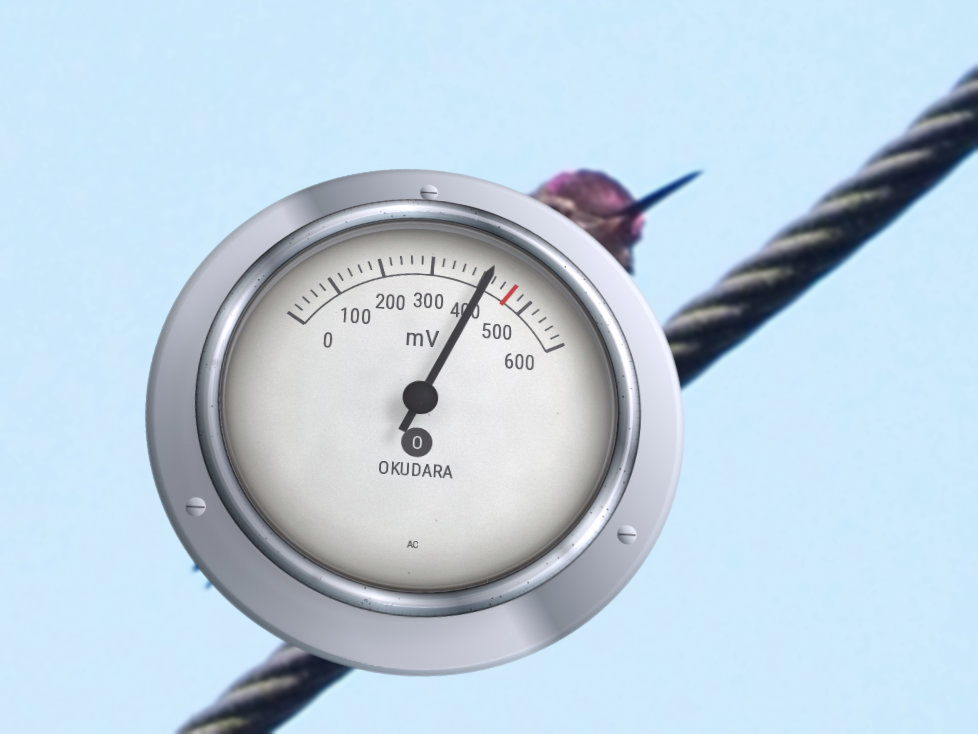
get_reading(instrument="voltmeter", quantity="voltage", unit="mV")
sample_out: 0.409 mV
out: 410 mV
